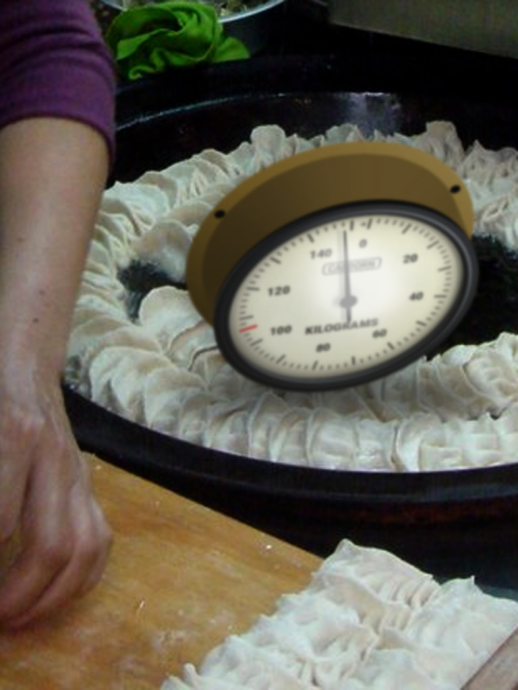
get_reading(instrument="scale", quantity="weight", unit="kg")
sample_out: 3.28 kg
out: 148 kg
